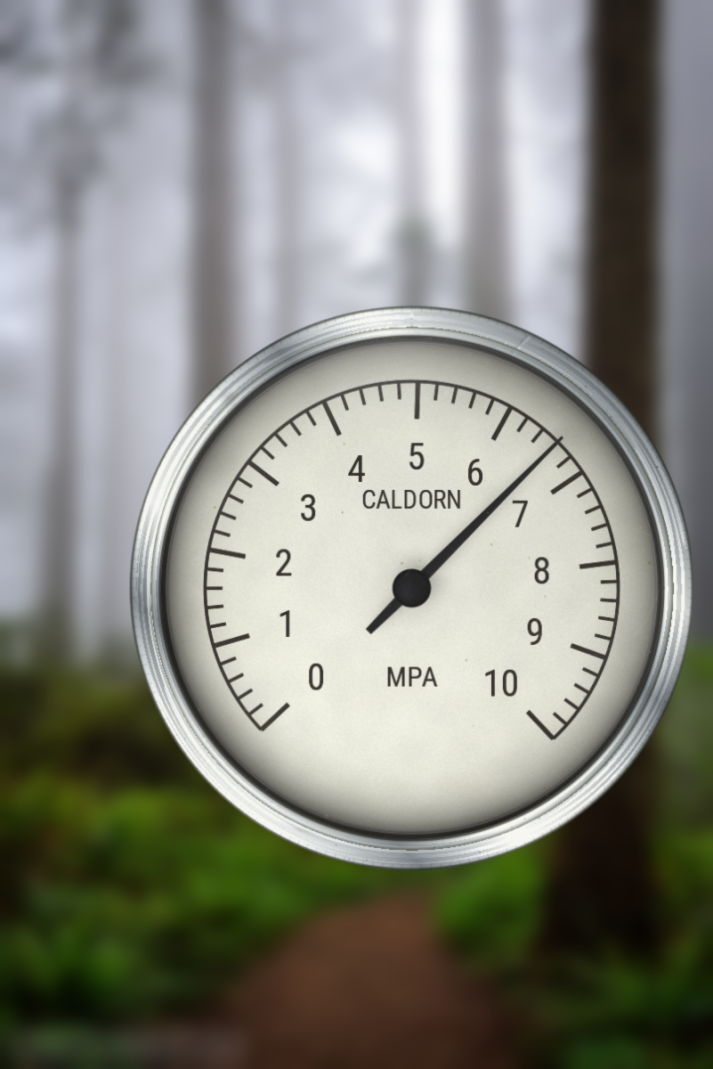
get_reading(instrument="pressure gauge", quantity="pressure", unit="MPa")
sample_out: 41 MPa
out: 6.6 MPa
